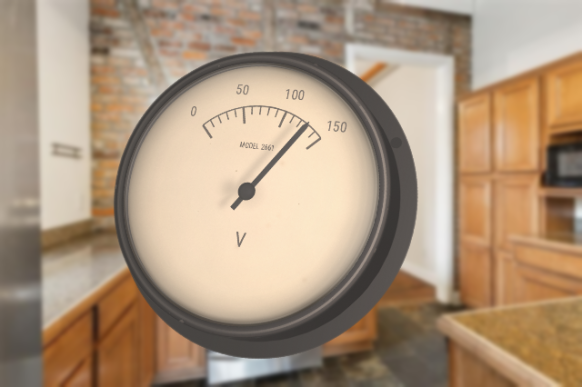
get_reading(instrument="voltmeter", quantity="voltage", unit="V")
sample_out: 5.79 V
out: 130 V
